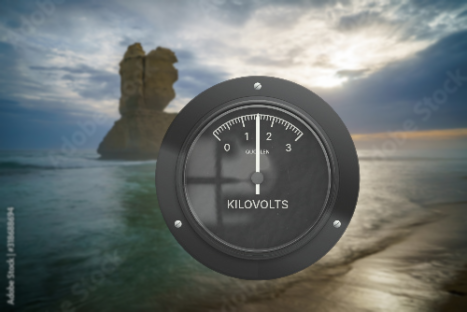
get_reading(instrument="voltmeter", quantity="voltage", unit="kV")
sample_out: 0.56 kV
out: 1.5 kV
